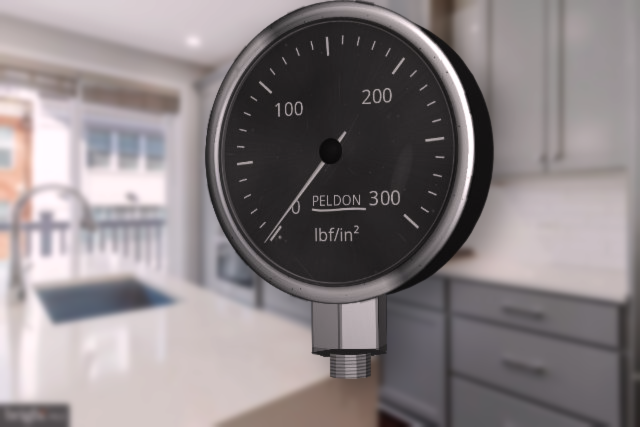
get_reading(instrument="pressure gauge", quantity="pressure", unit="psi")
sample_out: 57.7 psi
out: 0 psi
